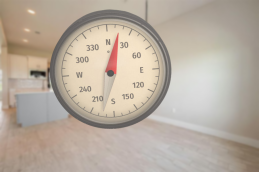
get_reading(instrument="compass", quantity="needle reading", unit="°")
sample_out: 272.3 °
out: 15 °
